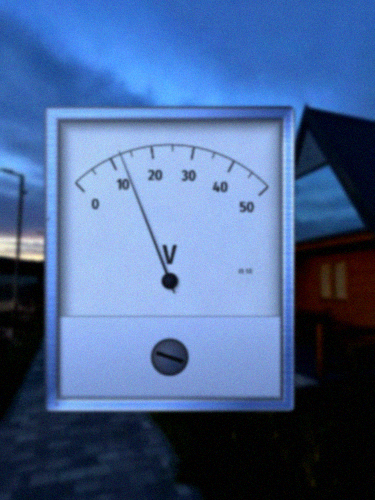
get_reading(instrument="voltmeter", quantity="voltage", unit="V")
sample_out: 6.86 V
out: 12.5 V
